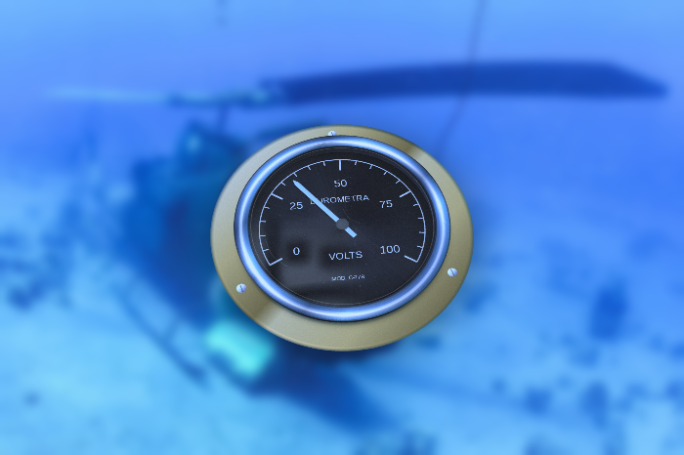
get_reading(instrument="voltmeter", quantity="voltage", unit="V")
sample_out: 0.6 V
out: 32.5 V
